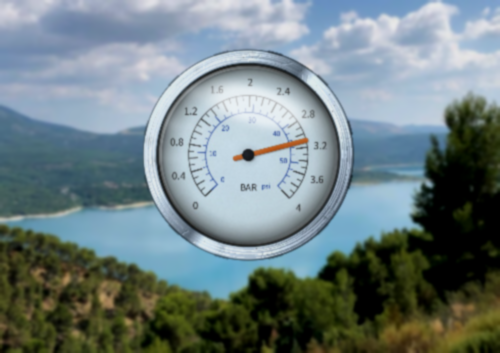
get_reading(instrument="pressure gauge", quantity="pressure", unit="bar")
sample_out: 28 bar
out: 3.1 bar
